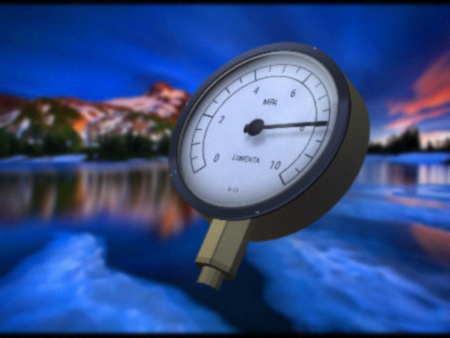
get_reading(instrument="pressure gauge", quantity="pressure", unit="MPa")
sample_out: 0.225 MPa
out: 8 MPa
